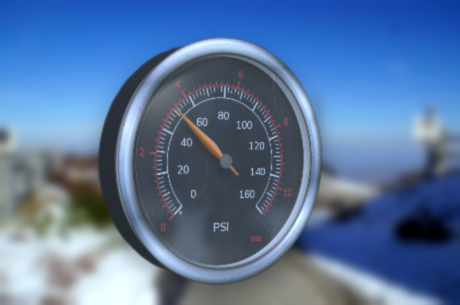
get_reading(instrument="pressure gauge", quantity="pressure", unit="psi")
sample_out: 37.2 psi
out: 50 psi
